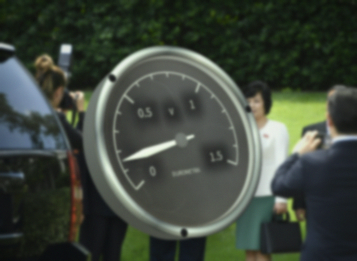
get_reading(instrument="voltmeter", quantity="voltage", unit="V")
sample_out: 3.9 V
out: 0.15 V
